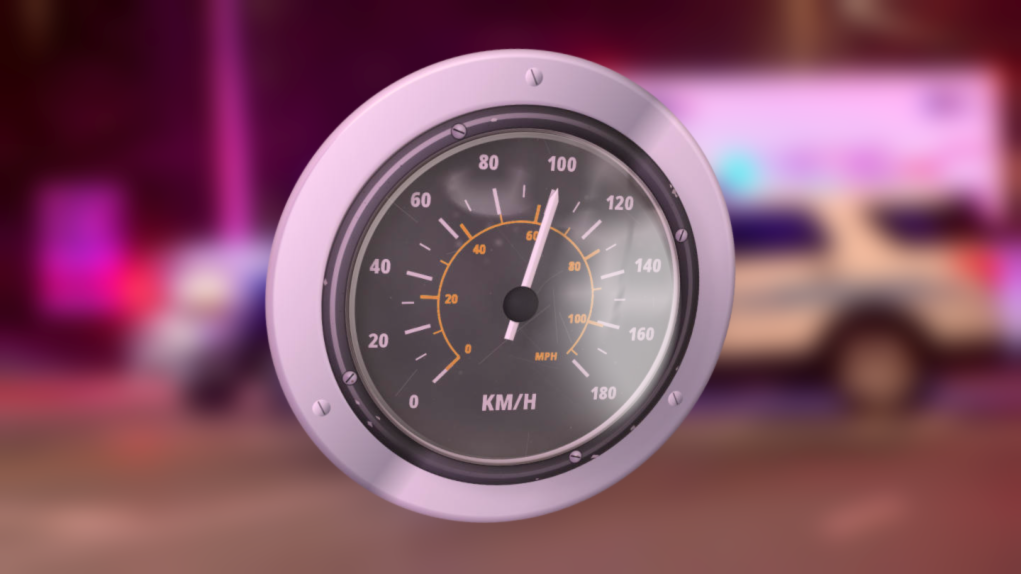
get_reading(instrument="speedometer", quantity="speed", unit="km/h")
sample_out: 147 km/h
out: 100 km/h
